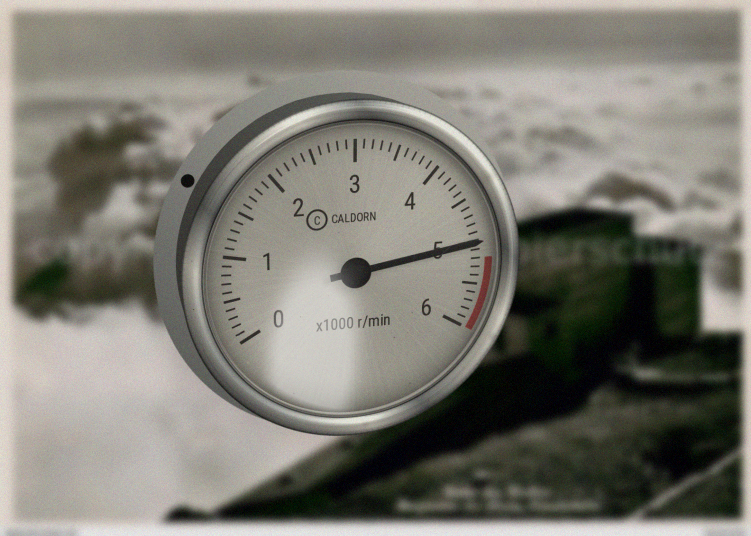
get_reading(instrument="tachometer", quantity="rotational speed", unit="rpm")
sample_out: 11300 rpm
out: 5000 rpm
